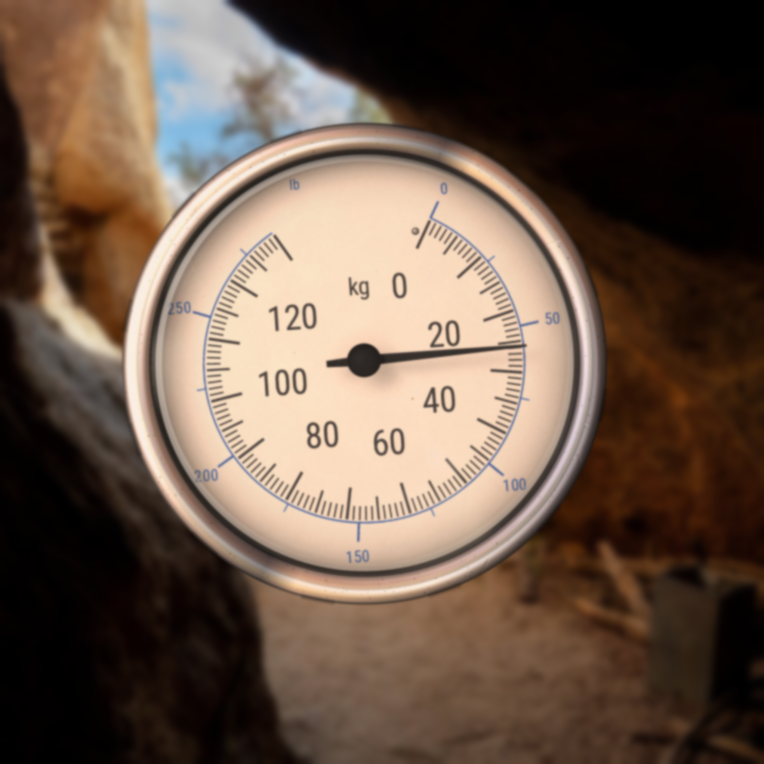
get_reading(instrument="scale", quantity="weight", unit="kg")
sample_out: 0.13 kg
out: 26 kg
